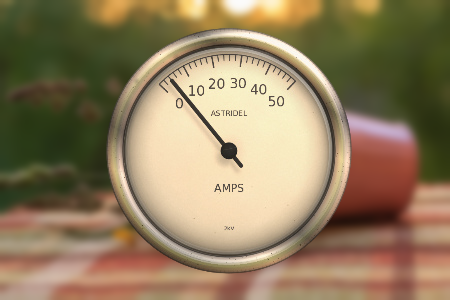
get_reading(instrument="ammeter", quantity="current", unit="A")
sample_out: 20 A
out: 4 A
